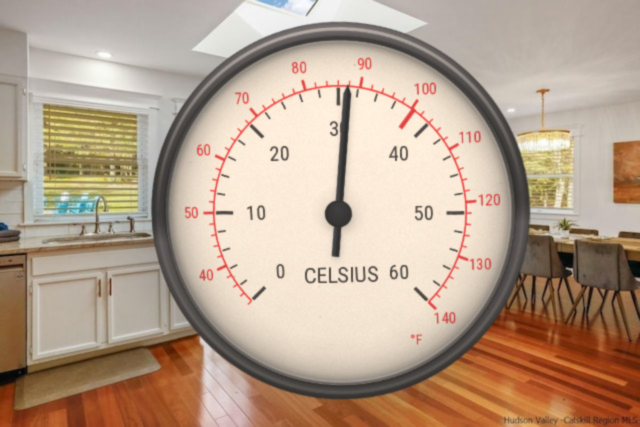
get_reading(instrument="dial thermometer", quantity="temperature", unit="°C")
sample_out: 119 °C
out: 31 °C
